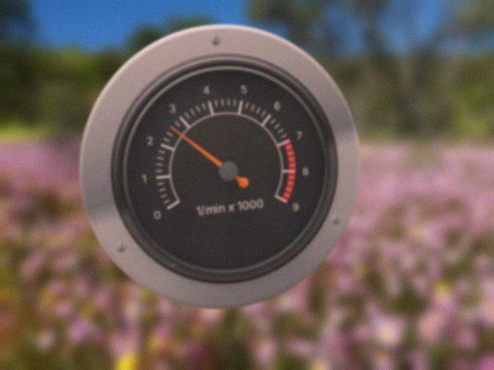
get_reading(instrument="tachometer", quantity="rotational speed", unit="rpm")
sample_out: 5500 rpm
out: 2600 rpm
